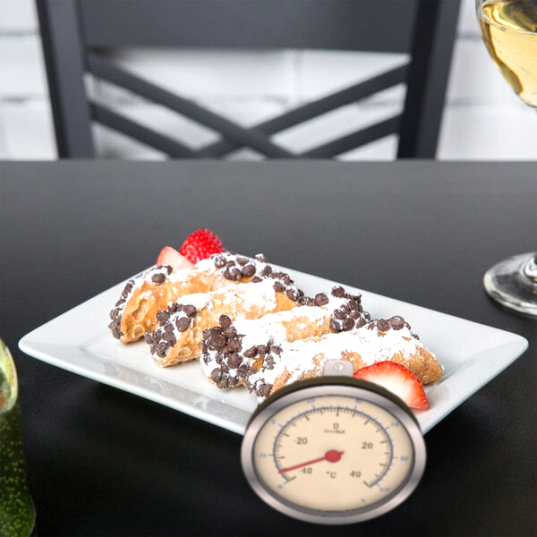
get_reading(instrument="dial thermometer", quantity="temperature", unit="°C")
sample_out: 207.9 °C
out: -35 °C
